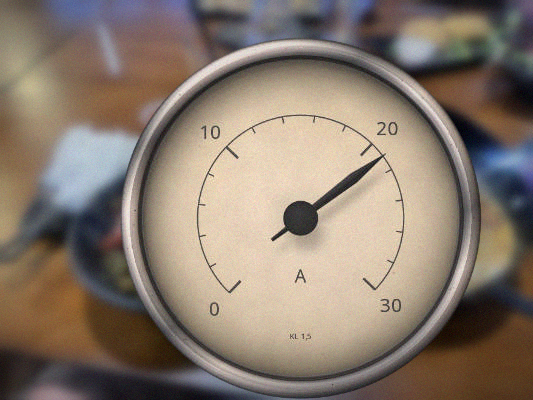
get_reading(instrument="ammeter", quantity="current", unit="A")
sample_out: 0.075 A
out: 21 A
